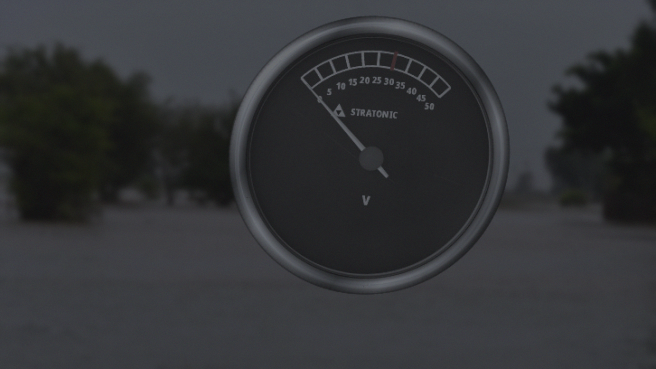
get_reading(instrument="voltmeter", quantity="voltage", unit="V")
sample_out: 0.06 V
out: 0 V
